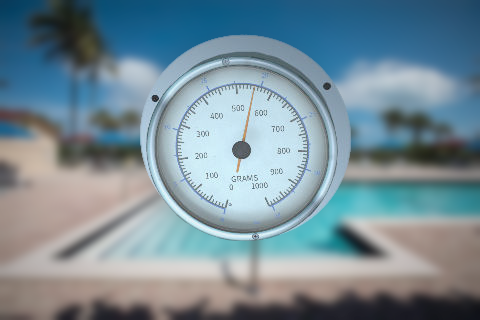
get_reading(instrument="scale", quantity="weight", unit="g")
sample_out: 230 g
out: 550 g
